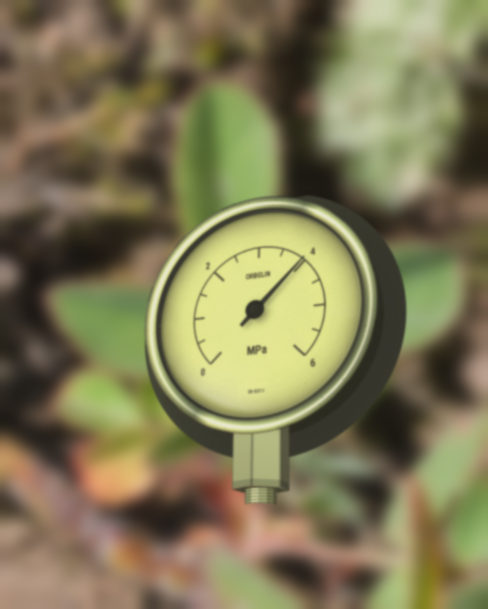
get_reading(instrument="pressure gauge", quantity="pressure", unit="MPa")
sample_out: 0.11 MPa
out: 4 MPa
